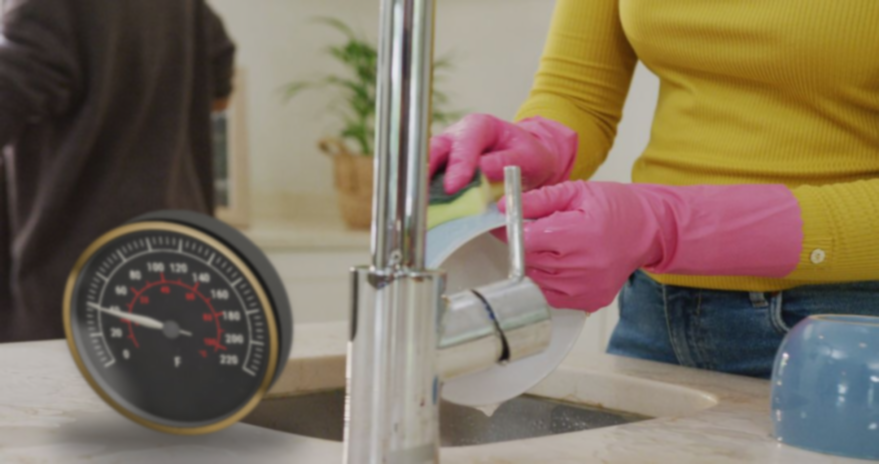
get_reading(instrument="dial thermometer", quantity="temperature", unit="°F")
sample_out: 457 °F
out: 40 °F
